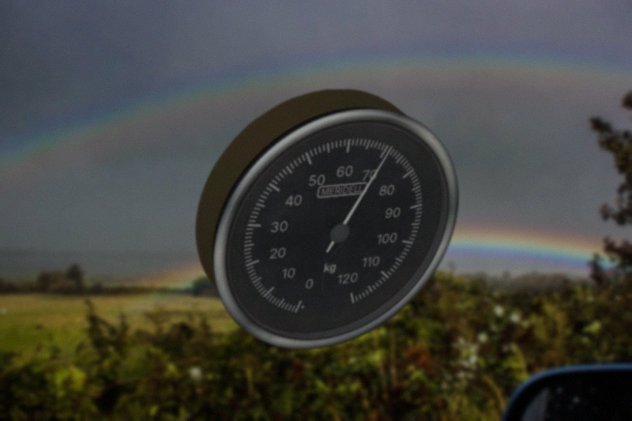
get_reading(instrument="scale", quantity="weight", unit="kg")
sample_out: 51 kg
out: 70 kg
